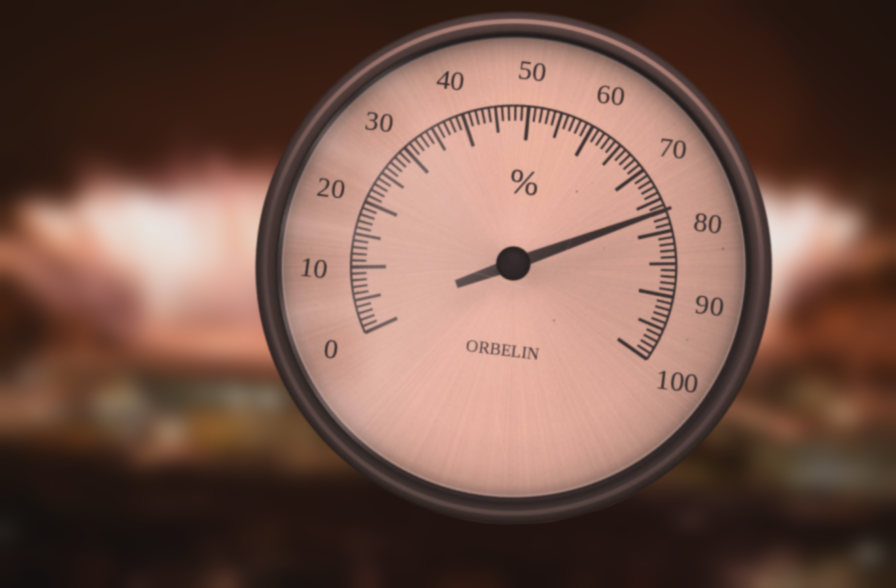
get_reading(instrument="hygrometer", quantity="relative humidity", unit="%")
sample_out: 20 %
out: 77 %
